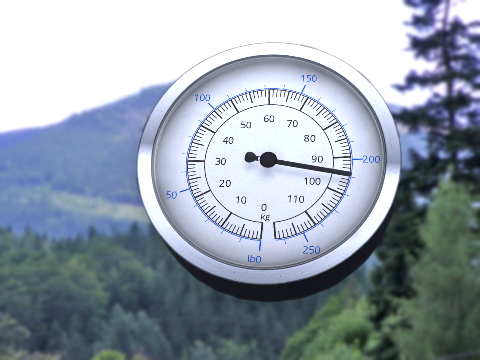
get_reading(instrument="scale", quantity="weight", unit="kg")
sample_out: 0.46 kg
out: 95 kg
